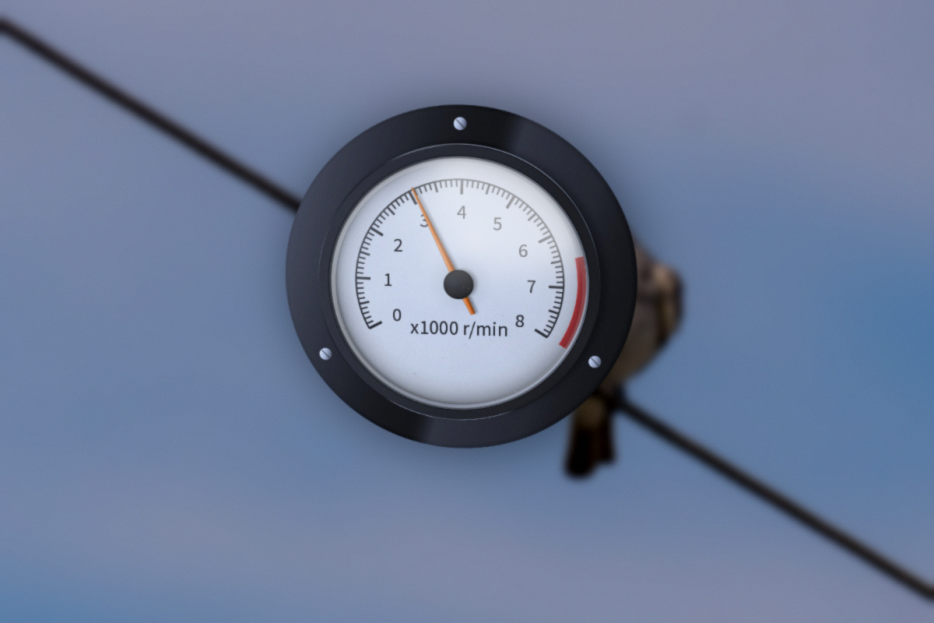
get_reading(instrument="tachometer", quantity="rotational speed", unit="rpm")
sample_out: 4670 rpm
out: 3100 rpm
